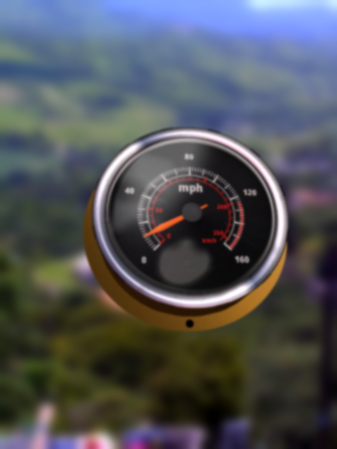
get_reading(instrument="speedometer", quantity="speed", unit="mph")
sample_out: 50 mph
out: 10 mph
